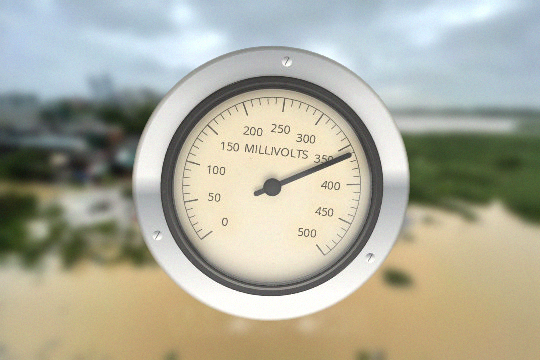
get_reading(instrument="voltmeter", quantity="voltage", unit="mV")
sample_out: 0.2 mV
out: 360 mV
